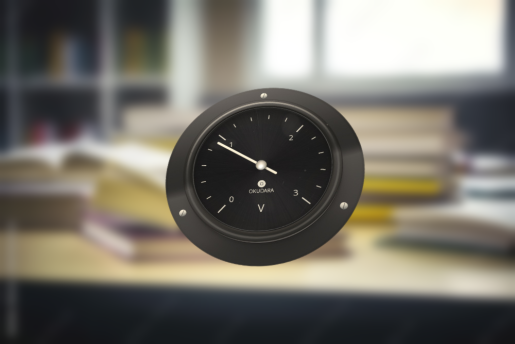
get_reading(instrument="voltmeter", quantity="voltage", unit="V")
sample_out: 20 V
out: 0.9 V
